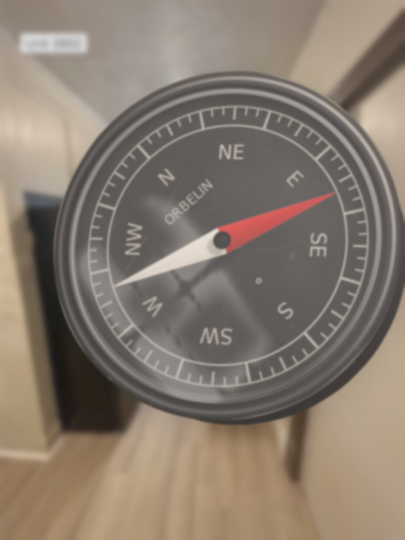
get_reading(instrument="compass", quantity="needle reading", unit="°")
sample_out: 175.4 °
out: 110 °
